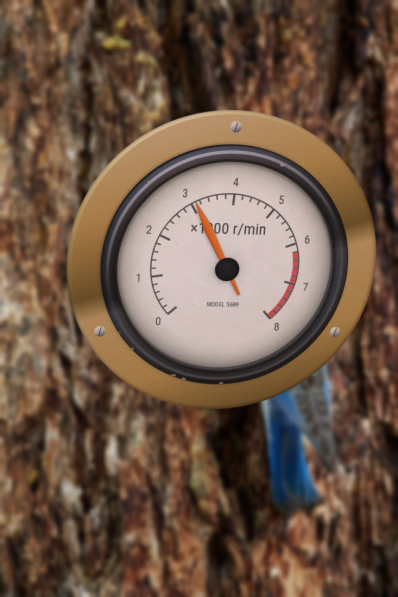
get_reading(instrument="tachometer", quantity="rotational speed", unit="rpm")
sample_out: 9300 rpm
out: 3100 rpm
